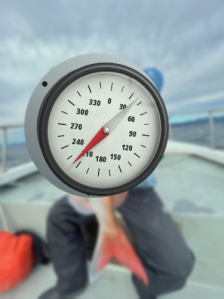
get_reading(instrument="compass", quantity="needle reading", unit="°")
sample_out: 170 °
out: 217.5 °
